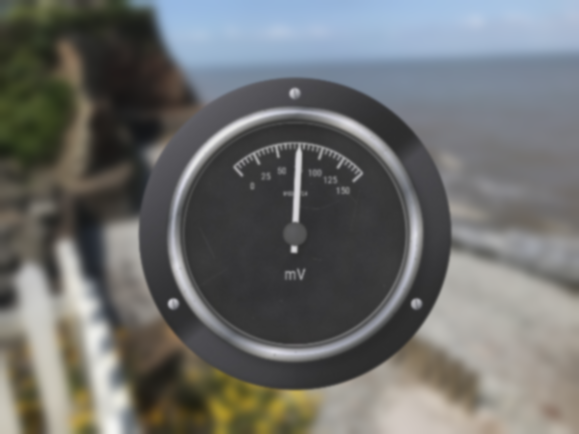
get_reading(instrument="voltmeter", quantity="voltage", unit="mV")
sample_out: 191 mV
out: 75 mV
